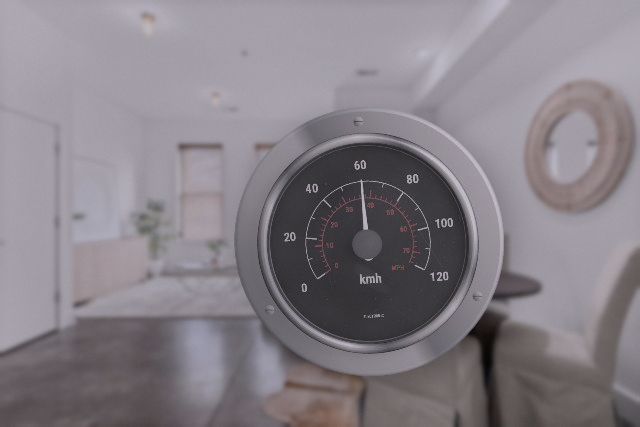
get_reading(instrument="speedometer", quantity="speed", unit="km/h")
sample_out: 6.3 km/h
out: 60 km/h
